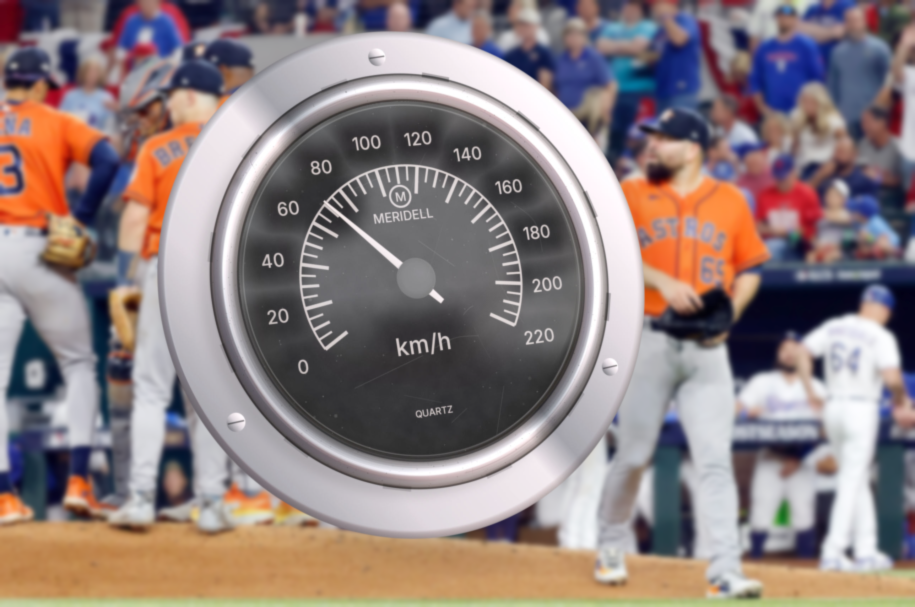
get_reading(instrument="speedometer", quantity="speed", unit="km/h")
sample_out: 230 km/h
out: 70 km/h
